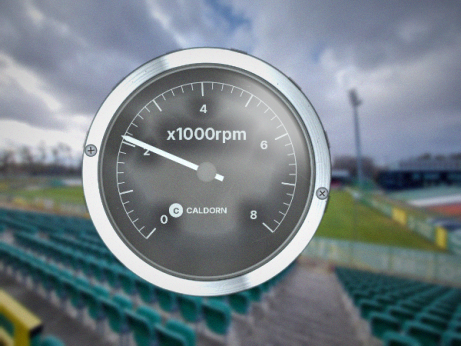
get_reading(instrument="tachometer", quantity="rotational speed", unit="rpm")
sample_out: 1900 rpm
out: 2100 rpm
